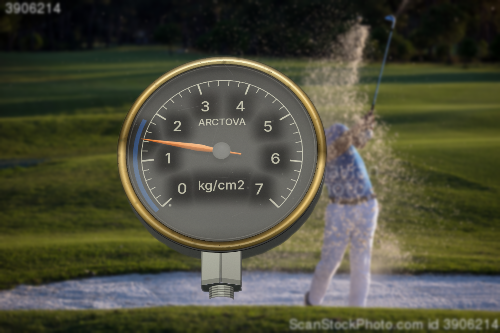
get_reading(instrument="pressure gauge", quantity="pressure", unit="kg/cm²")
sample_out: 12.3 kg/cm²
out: 1.4 kg/cm²
